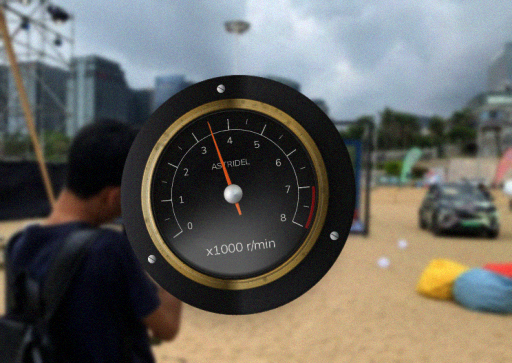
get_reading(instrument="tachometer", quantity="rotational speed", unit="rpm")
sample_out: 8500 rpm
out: 3500 rpm
